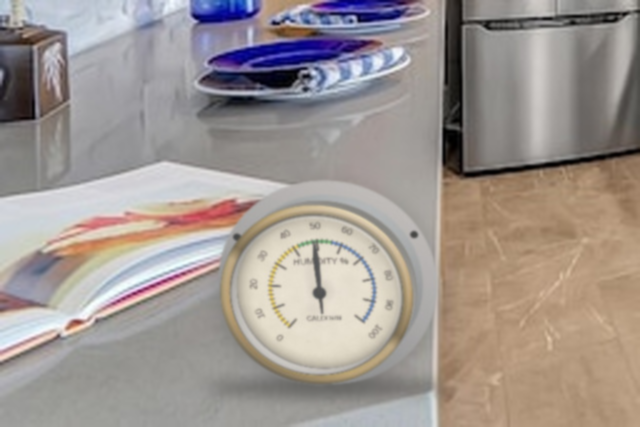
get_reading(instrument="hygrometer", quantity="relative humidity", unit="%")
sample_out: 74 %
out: 50 %
